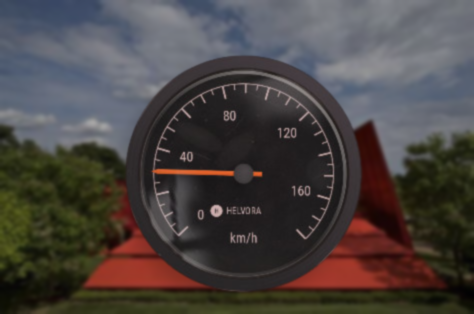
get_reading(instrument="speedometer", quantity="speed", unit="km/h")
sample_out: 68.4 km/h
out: 30 km/h
